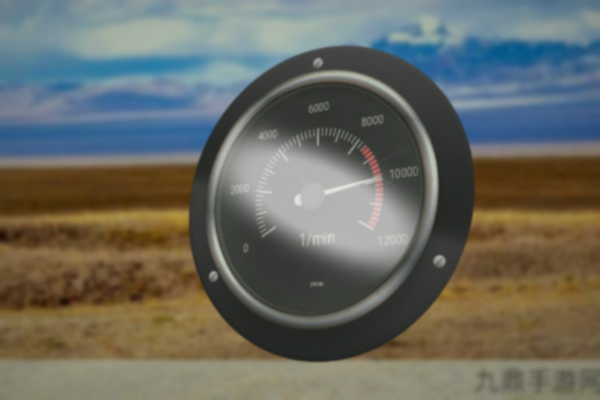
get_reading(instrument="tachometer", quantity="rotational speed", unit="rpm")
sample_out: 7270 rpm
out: 10000 rpm
